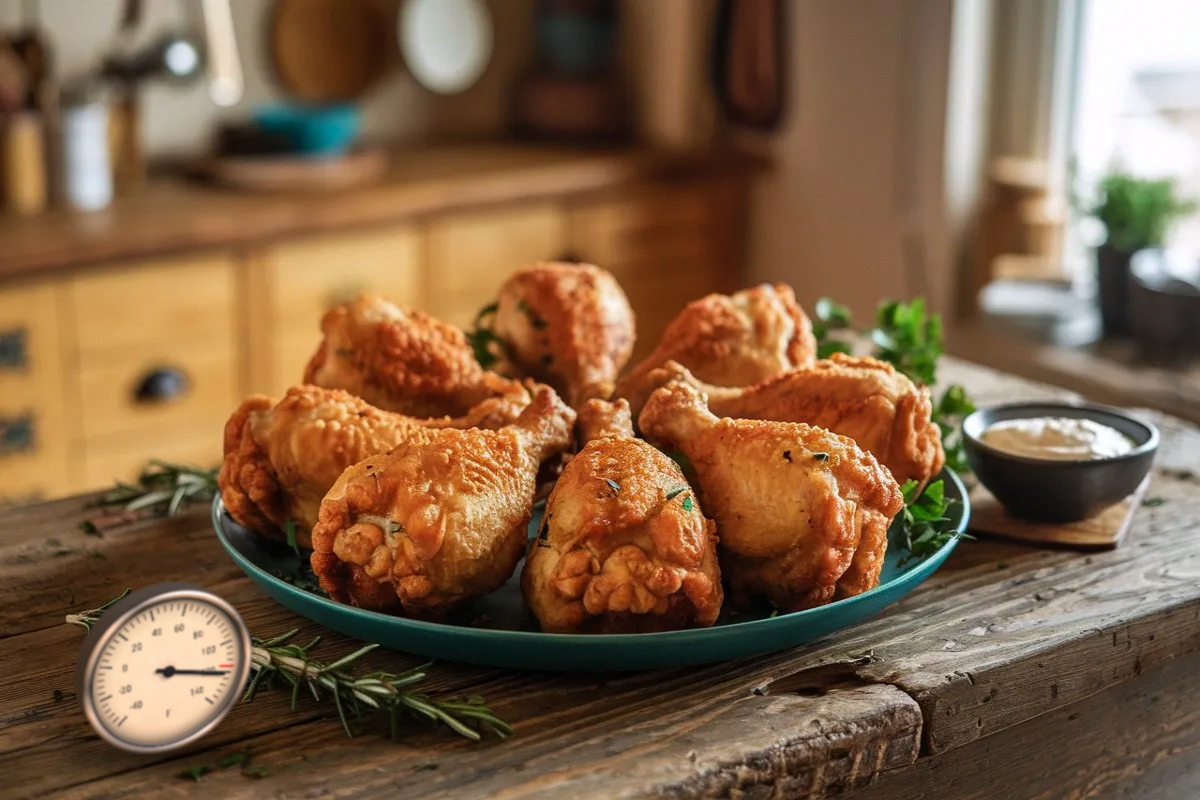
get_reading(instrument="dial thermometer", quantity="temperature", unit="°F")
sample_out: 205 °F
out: 120 °F
